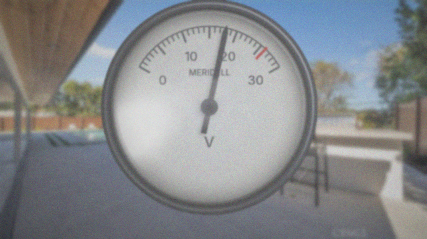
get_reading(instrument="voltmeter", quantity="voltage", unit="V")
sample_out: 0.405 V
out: 18 V
